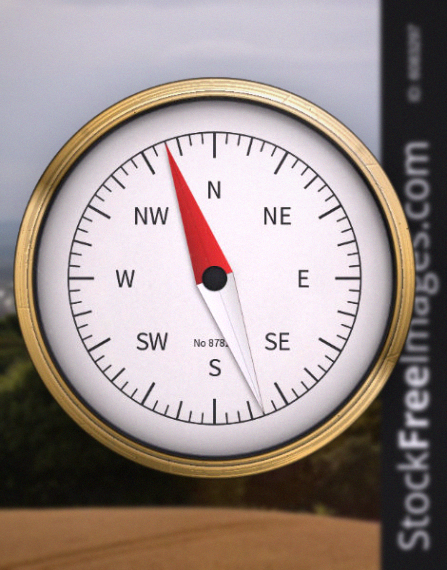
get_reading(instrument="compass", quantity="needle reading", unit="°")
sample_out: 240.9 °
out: 340 °
